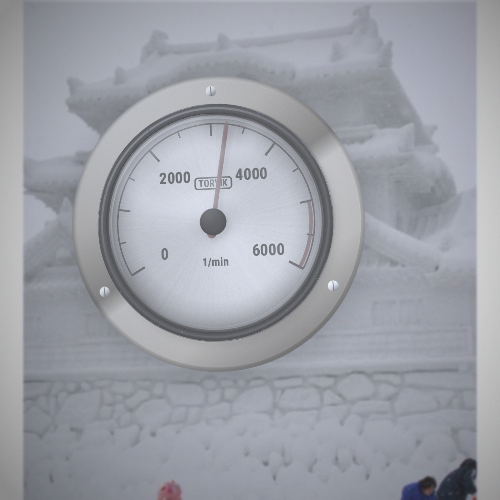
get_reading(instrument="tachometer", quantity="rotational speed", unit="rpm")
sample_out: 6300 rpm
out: 3250 rpm
